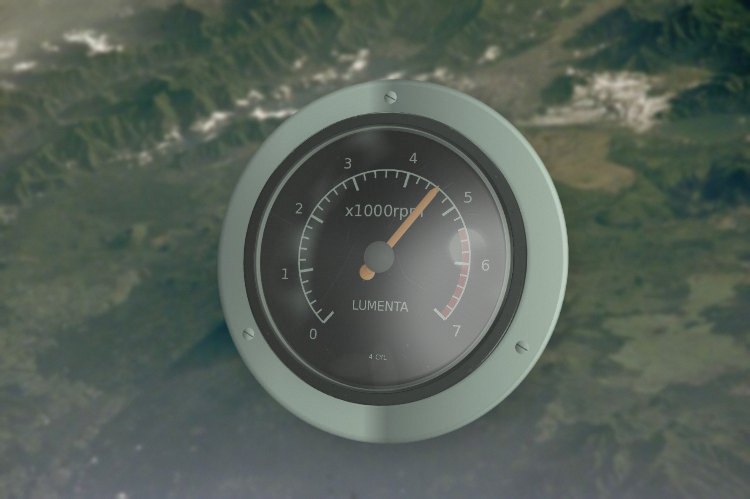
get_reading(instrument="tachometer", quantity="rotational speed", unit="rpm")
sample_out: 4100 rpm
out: 4600 rpm
